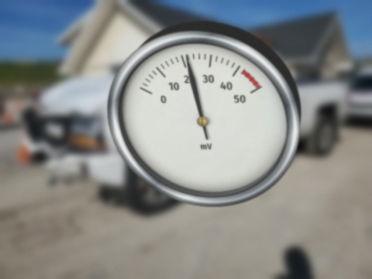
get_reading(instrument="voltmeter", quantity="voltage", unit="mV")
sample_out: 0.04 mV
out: 22 mV
